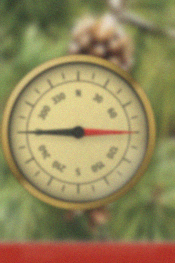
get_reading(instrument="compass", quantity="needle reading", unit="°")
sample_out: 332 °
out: 90 °
